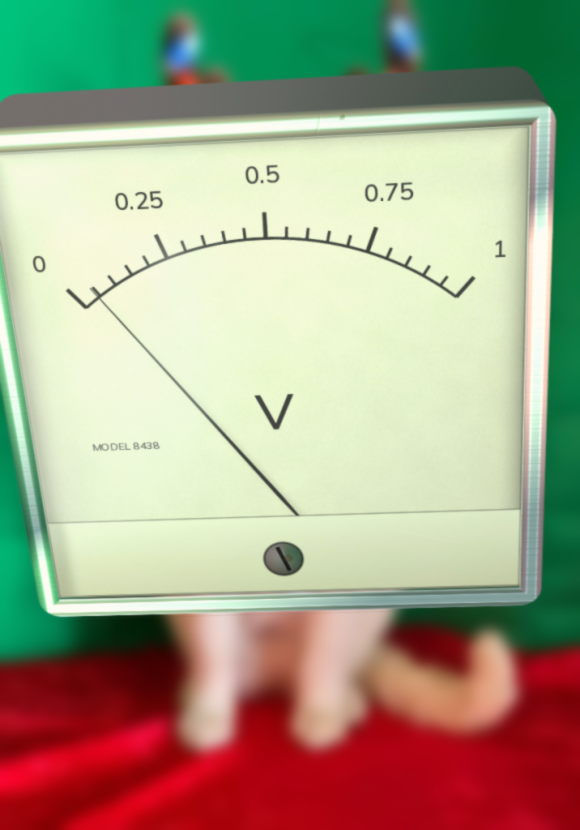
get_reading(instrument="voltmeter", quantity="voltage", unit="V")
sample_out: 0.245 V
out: 0.05 V
